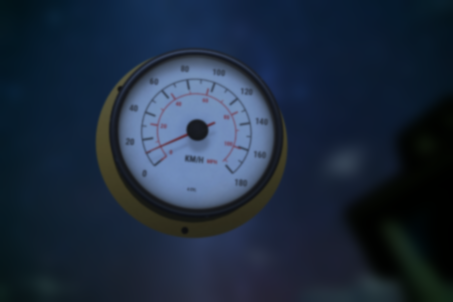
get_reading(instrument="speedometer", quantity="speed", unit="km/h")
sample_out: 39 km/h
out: 10 km/h
